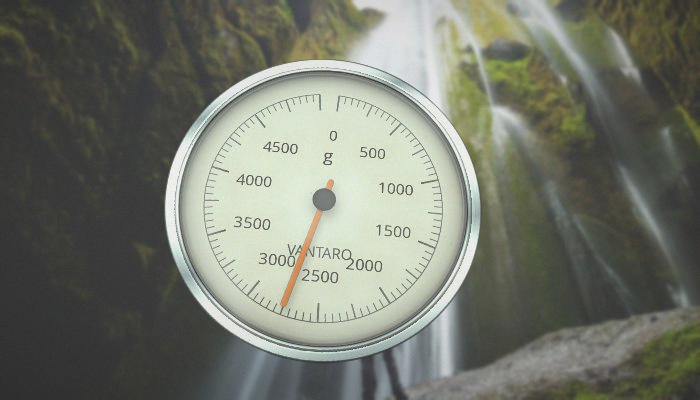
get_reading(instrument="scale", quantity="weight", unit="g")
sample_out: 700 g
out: 2750 g
